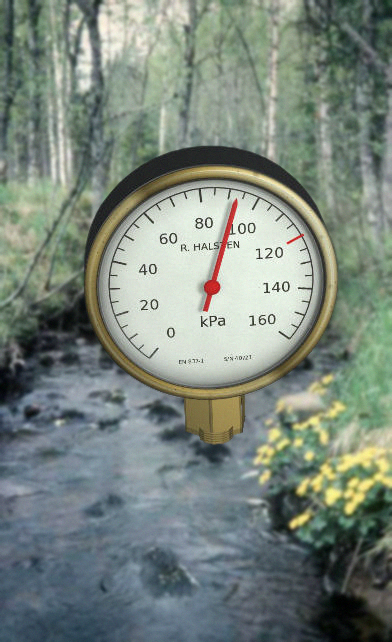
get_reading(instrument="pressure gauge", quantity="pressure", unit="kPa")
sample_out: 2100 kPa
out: 92.5 kPa
